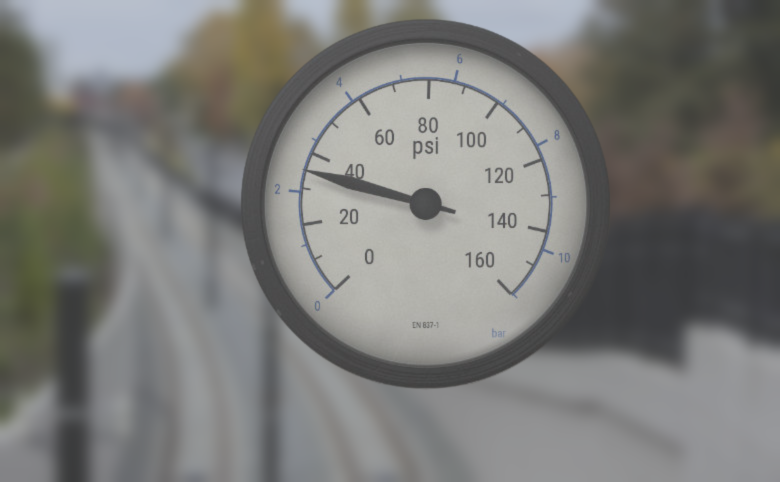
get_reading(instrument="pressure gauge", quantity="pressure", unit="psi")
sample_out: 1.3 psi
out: 35 psi
